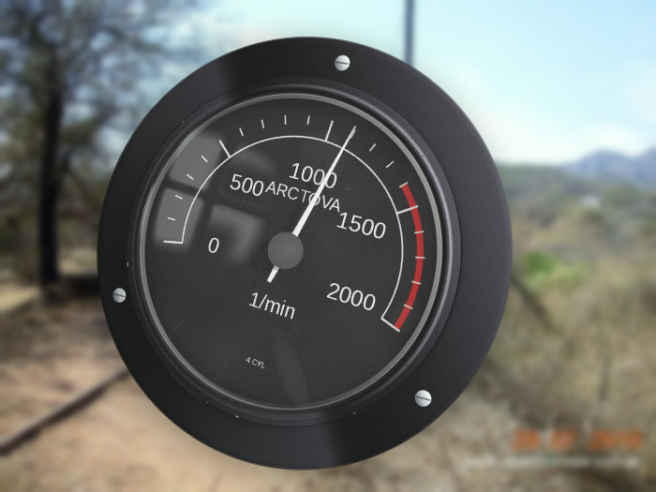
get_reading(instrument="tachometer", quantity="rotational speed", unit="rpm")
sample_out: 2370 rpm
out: 1100 rpm
